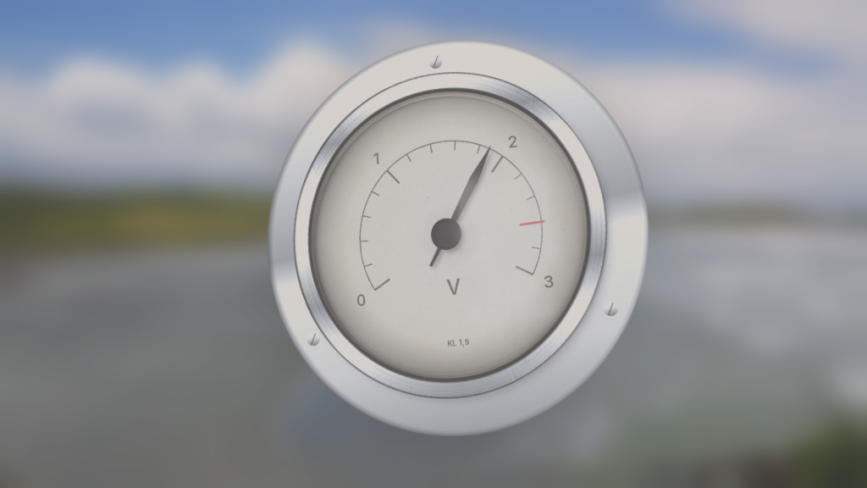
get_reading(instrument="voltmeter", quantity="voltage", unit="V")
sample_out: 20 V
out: 1.9 V
